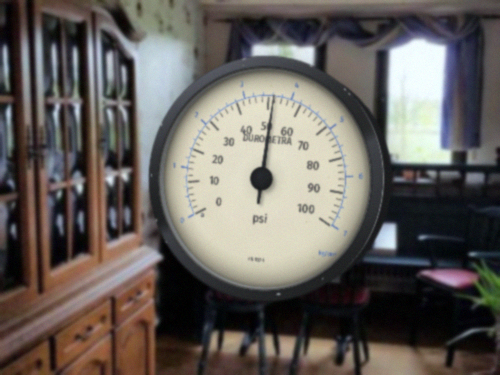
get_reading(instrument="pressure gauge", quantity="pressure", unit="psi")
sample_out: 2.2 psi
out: 52 psi
